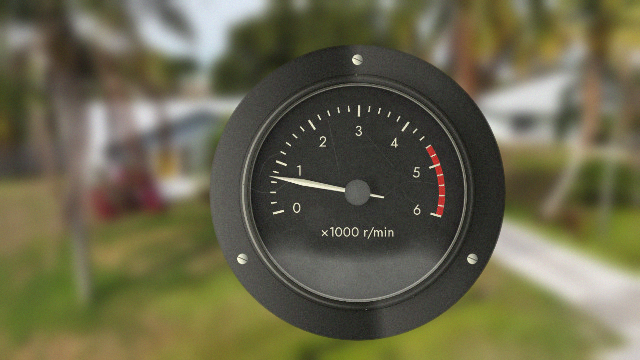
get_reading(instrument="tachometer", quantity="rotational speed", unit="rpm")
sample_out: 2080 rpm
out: 700 rpm
